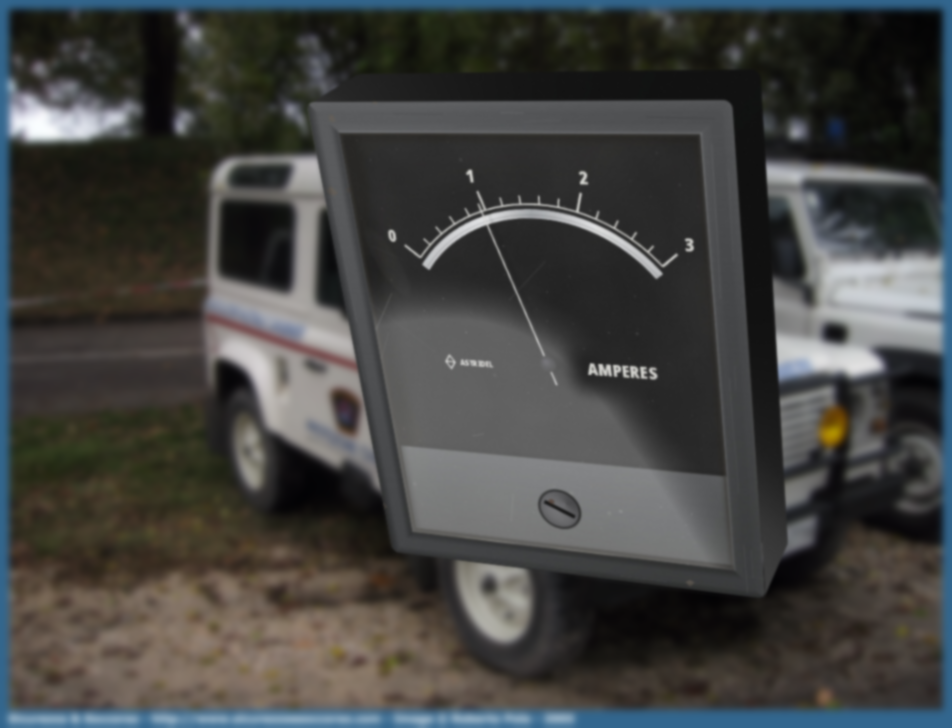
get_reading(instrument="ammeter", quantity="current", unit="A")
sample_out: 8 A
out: 1 A
